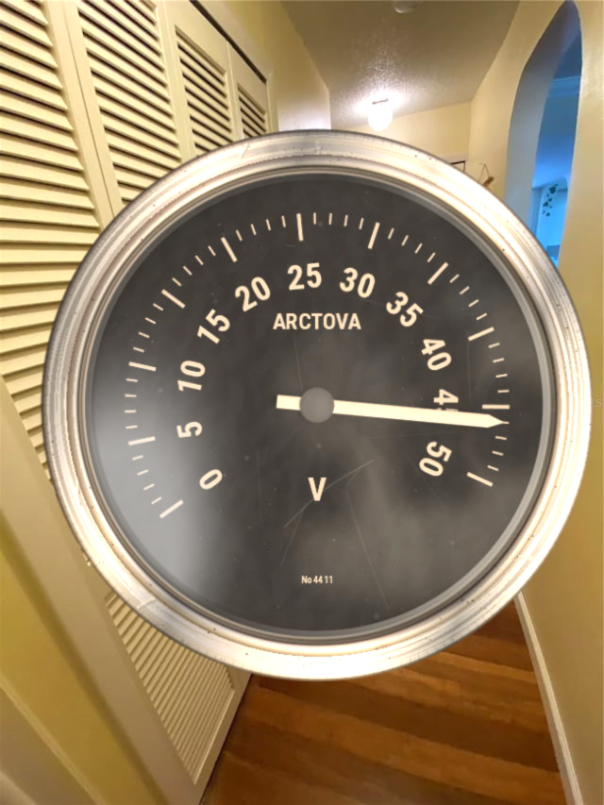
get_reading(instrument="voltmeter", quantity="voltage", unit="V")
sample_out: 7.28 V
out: 46 V
